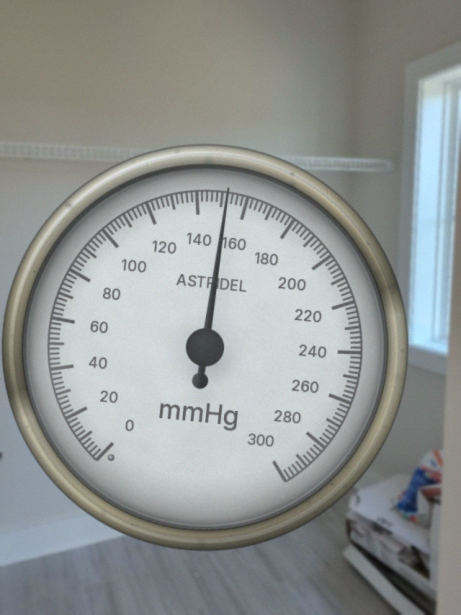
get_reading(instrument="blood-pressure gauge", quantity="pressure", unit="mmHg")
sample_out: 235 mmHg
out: 152 mmHg
